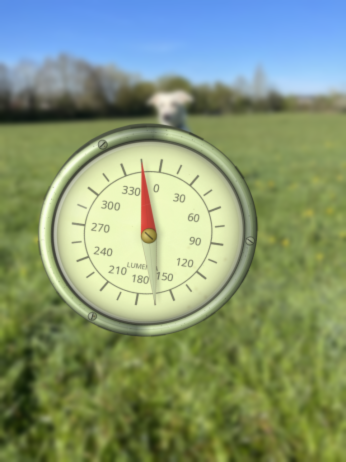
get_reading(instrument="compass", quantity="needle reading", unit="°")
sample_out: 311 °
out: 345 °
